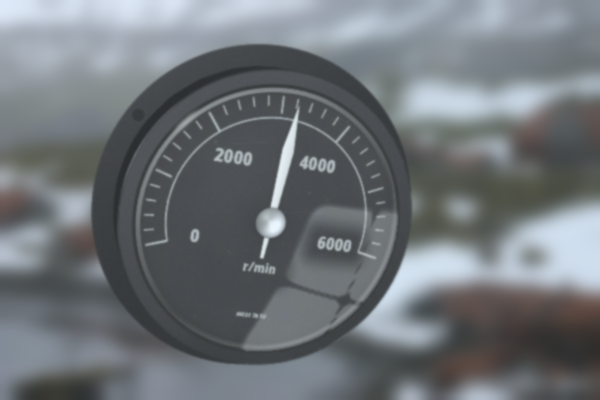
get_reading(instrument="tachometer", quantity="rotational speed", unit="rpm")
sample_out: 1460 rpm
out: 3200 rpm
